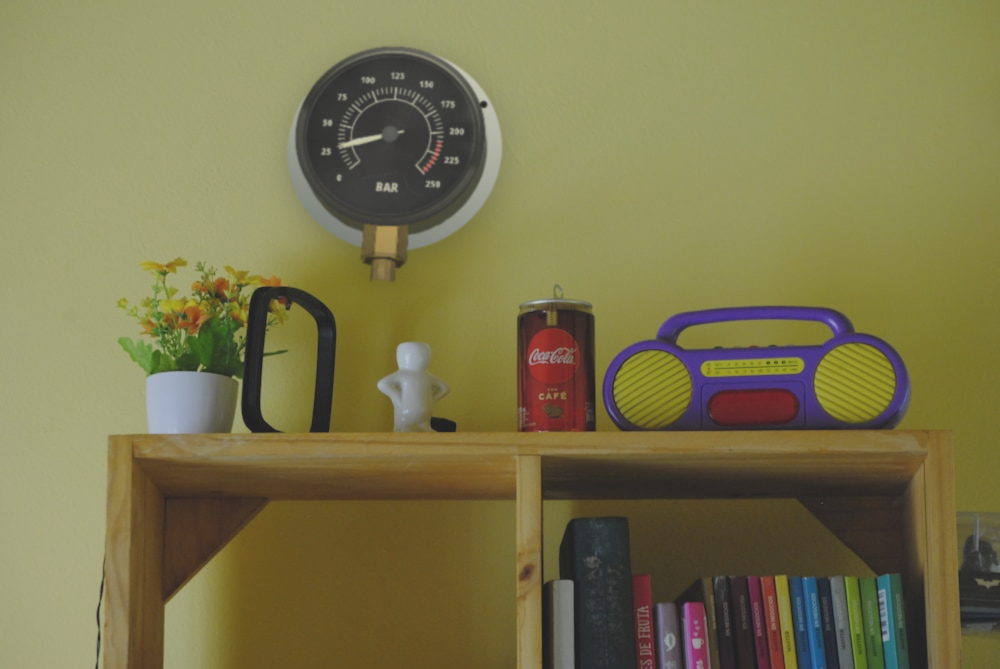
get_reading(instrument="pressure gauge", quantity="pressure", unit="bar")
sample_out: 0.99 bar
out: 25 bar
